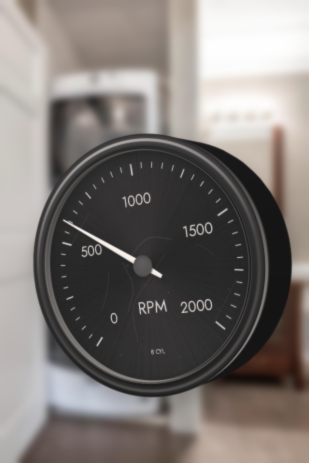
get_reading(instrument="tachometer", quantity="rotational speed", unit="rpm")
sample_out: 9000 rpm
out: 600 rpm
